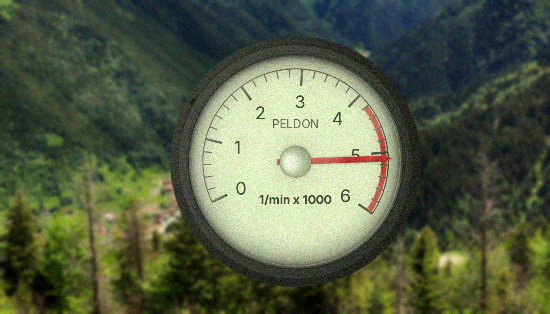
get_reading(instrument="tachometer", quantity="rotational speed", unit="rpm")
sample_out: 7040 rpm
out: 5100 rpm
